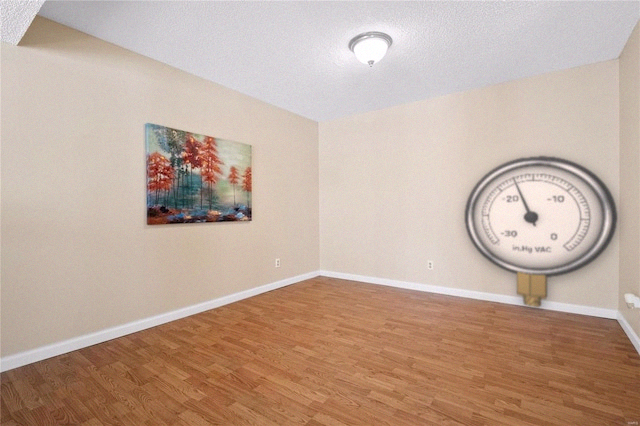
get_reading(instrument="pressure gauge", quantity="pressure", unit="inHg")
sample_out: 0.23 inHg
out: -17.5 inHg
